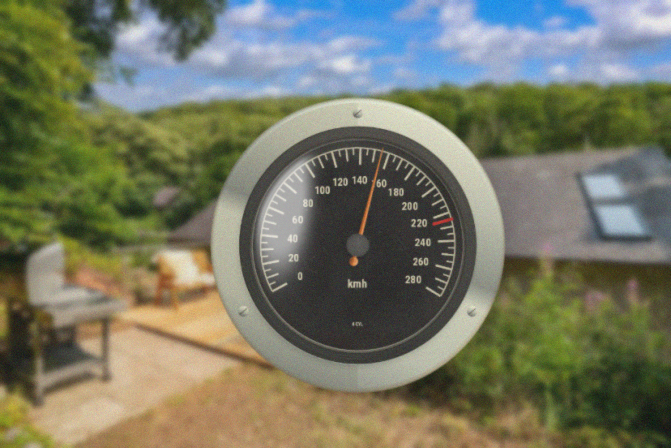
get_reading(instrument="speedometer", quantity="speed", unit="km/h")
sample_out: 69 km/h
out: 155 km/h
